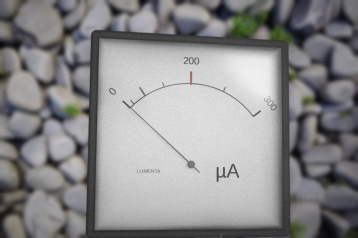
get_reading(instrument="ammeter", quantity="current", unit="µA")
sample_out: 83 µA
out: 0 µA
